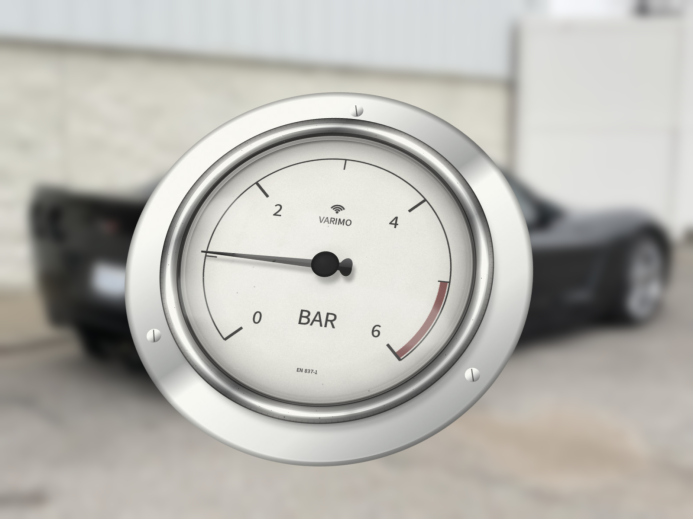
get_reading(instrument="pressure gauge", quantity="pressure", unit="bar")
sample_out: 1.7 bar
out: 1 bar
